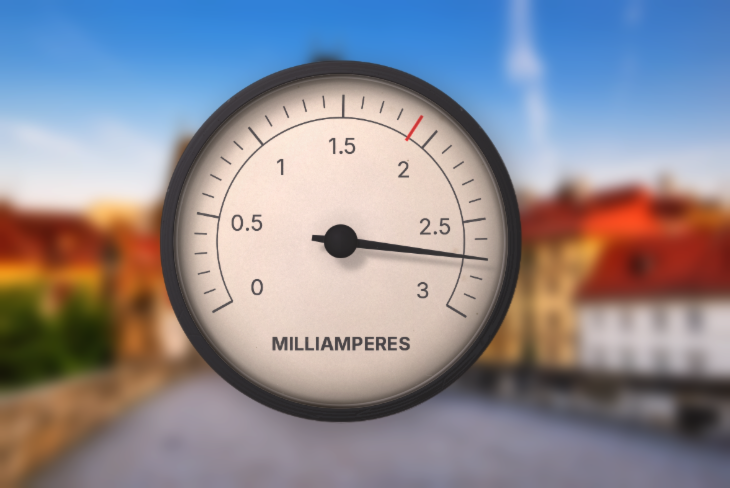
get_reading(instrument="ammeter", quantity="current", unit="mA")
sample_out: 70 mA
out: 2.7 mA
